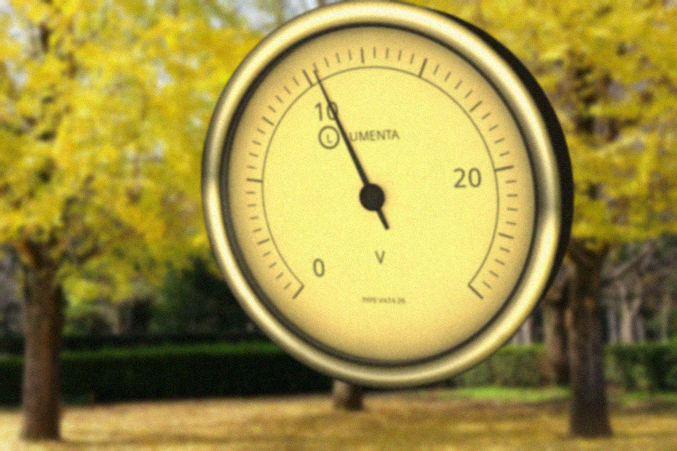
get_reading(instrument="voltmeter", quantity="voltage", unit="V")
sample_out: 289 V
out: 10.5 V
